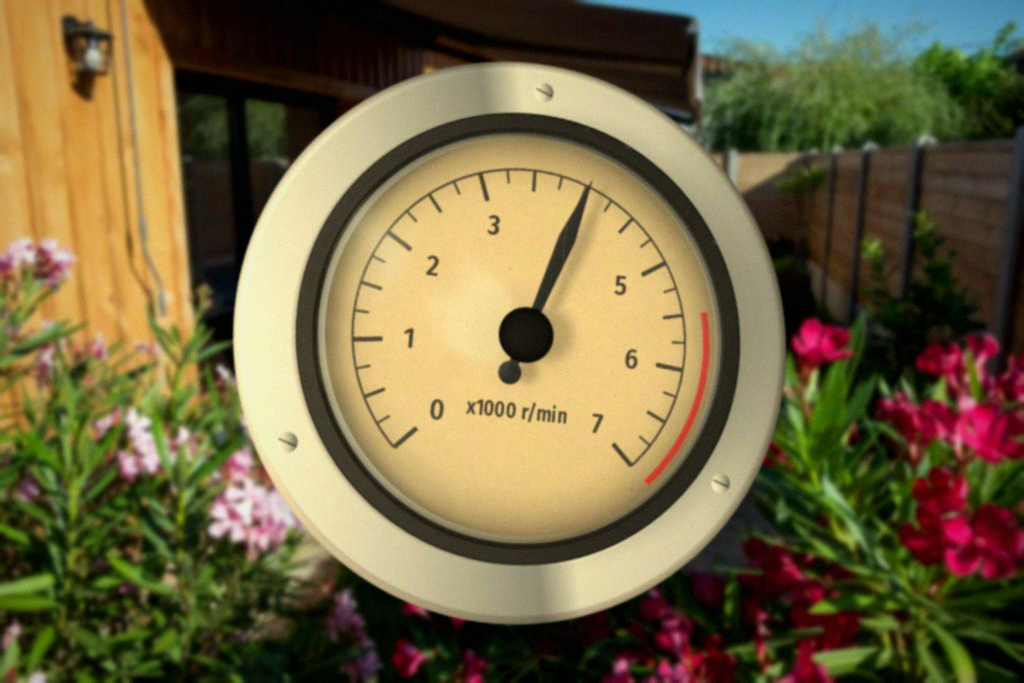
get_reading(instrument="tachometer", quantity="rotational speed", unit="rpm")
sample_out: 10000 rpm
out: 4000 rpm
